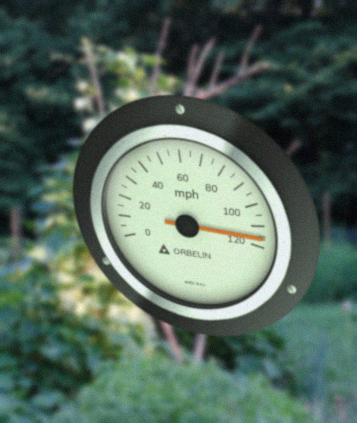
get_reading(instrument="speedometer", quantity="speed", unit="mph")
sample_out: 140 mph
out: 115 mph
